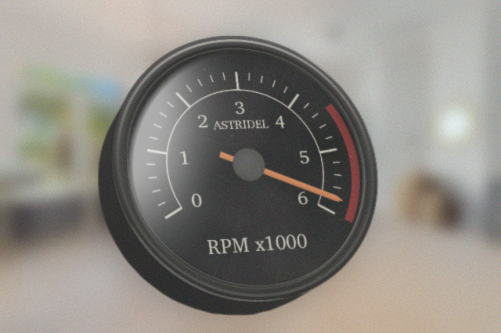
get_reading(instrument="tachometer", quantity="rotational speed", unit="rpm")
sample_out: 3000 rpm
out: 5800 rpm
